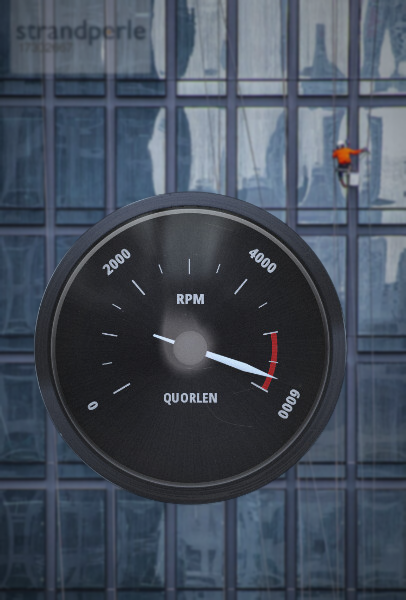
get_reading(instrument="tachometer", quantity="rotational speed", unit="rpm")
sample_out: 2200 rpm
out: 5750 rpm
